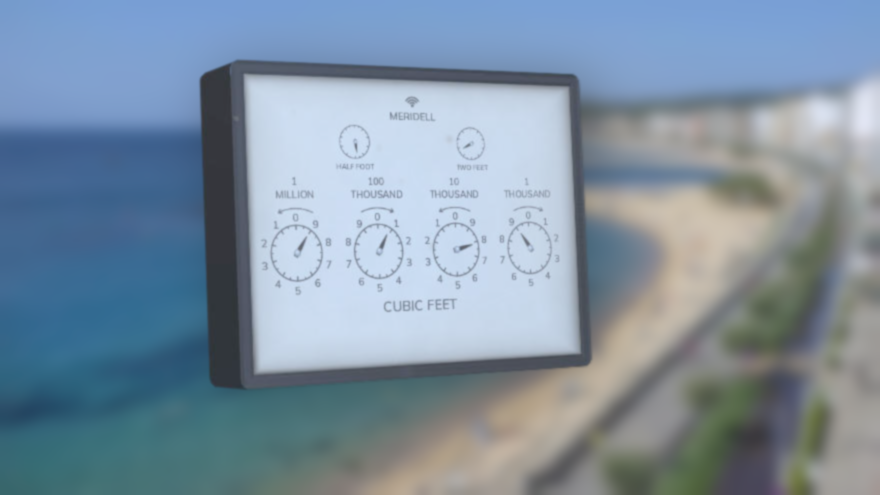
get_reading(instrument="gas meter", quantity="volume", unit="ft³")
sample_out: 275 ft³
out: 907900 ft³
